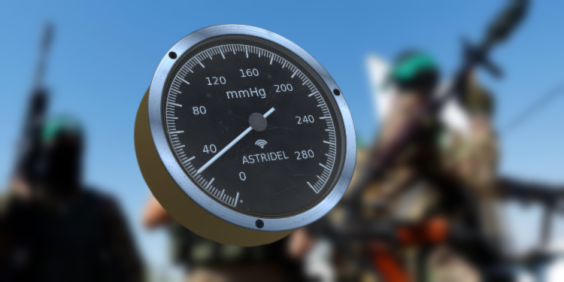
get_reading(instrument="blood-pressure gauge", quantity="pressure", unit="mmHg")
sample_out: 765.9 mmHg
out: 30 mmHg
